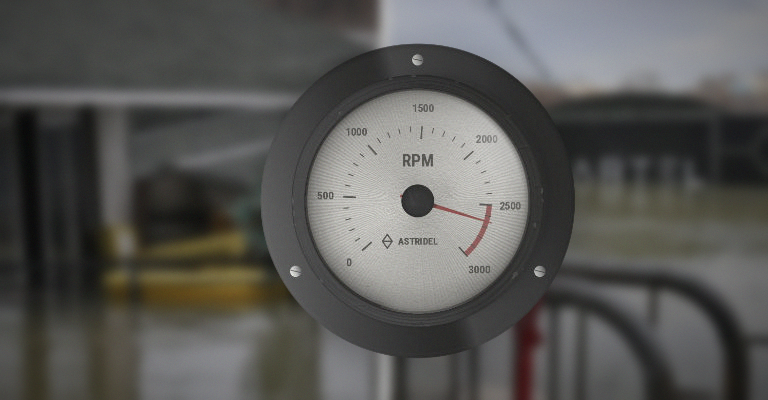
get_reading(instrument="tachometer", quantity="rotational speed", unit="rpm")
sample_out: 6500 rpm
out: 2650 rpm
